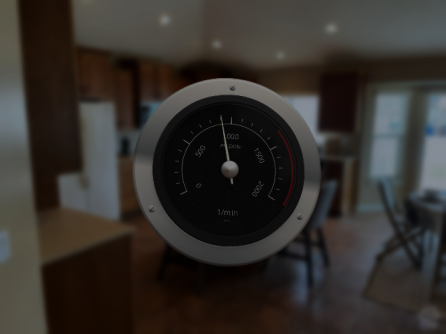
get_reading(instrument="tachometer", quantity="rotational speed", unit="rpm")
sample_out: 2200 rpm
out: 900 rpm
